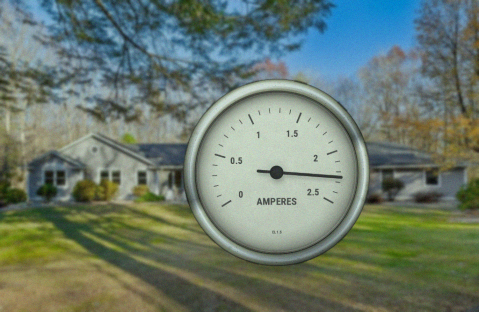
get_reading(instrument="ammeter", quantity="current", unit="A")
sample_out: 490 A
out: 2.25 A
